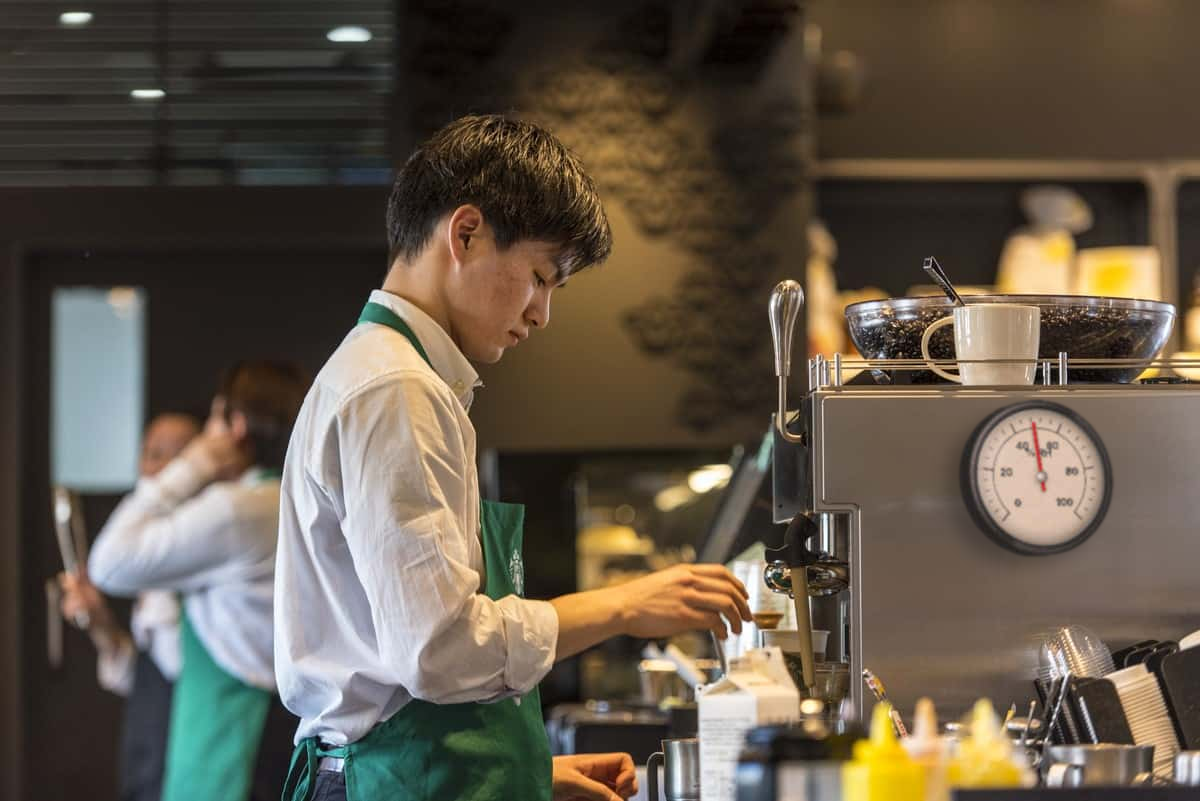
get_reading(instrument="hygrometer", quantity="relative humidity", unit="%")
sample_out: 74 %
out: 48 %
